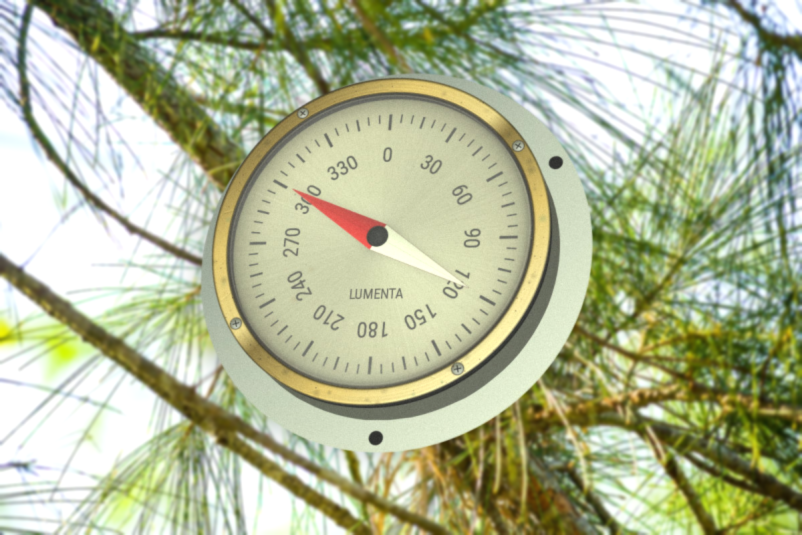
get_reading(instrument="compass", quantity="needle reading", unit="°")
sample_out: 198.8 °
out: 300 °
